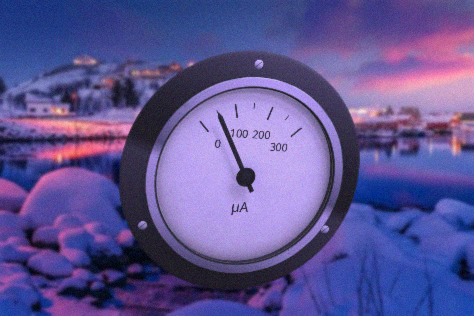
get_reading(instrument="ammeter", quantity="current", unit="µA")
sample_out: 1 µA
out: 50 µA
